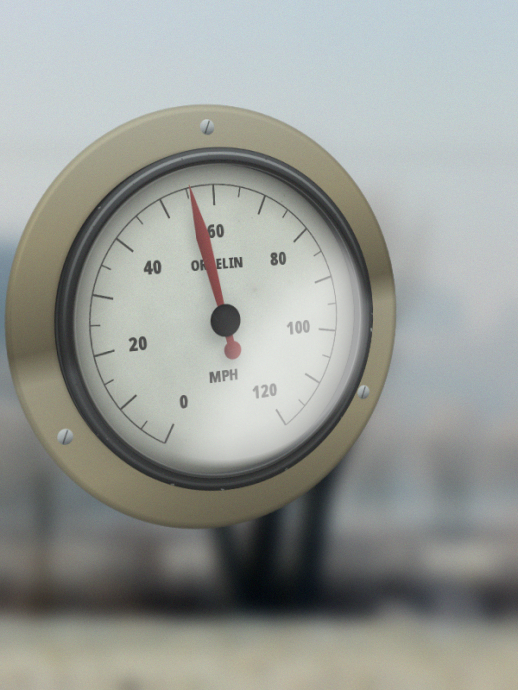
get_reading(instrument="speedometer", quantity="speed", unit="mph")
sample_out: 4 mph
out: 55 mph
